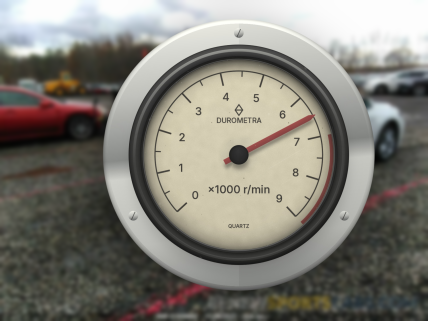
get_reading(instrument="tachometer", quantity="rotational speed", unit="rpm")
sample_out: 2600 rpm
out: 6500 rpm
